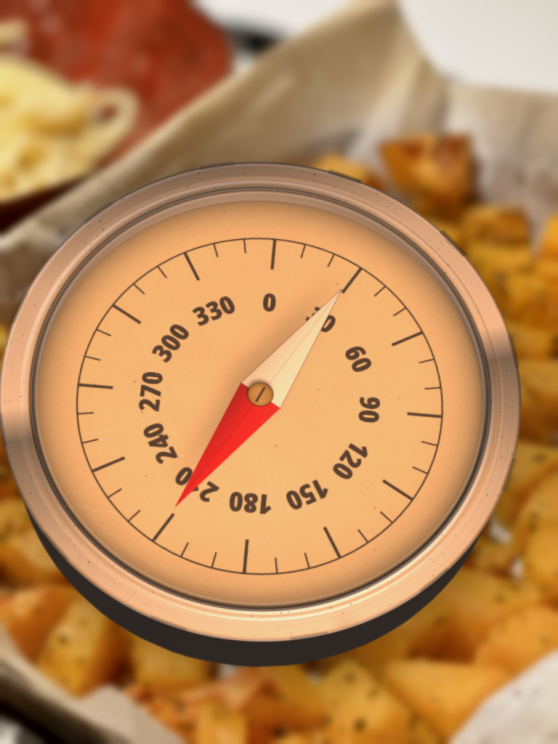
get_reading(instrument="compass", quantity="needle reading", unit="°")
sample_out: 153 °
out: 210 °
